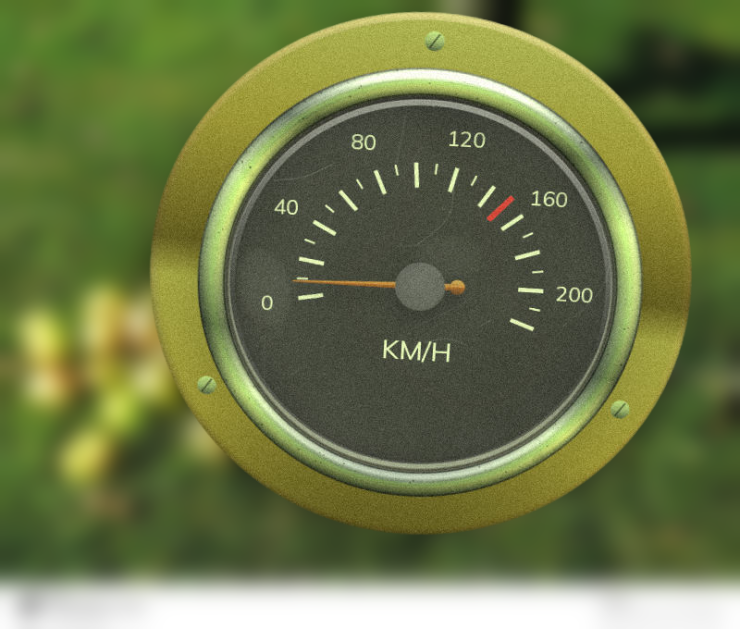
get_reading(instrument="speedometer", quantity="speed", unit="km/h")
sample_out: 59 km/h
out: 10 km/h
